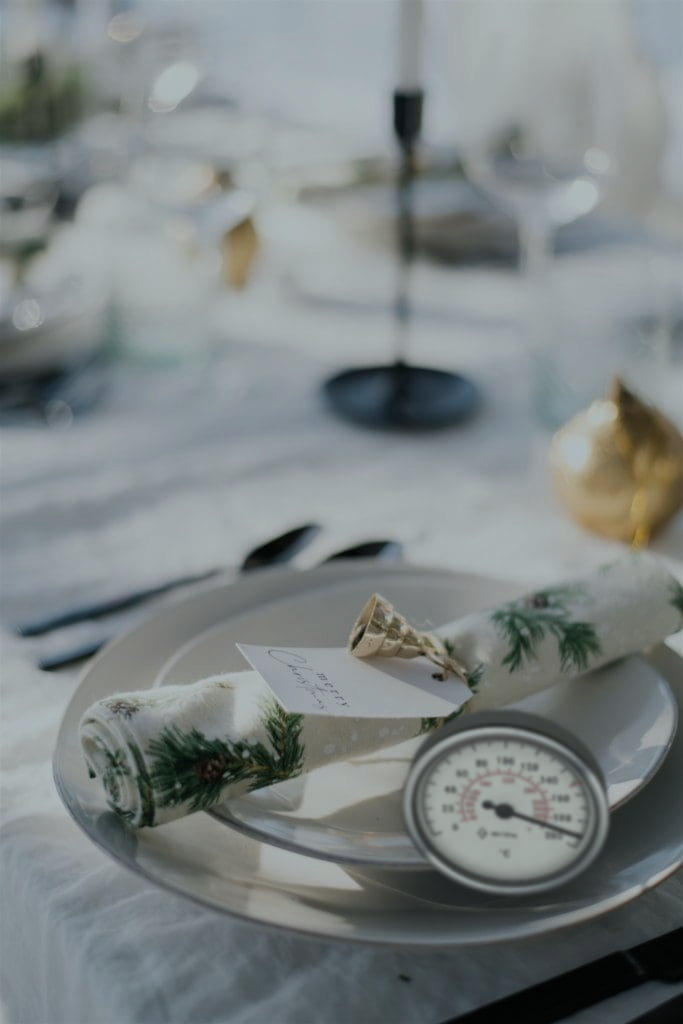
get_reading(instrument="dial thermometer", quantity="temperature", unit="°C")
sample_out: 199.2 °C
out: 190 °C
